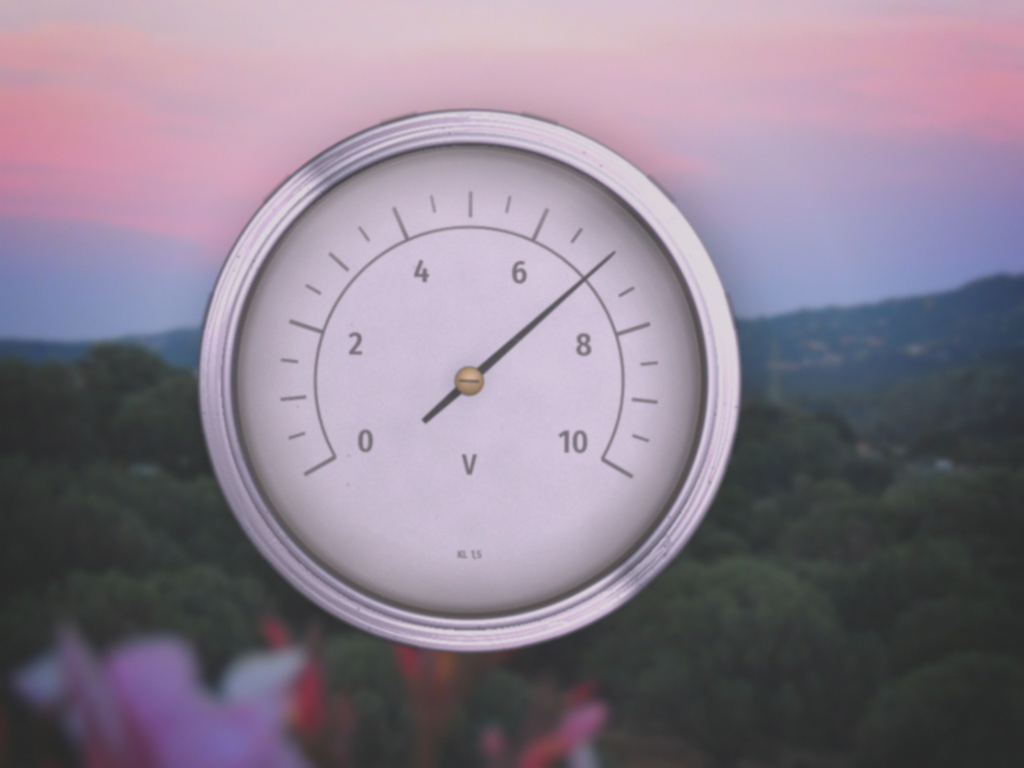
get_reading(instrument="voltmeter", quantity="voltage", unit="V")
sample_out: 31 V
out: 7 V
